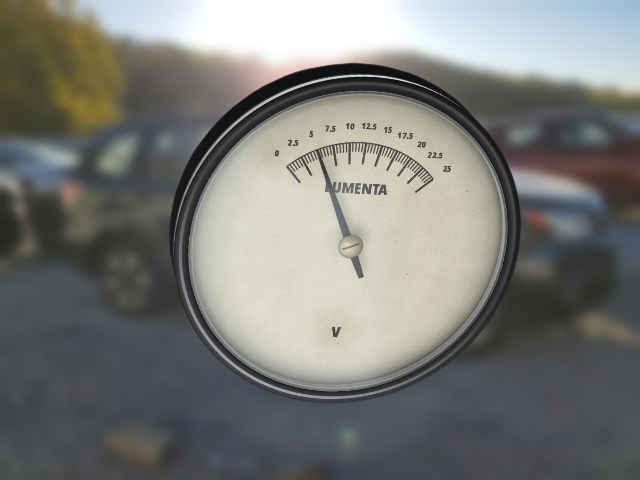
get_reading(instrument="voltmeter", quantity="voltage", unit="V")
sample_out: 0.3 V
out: 5 V
